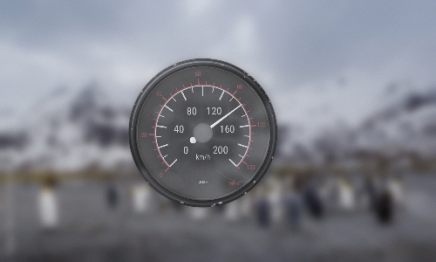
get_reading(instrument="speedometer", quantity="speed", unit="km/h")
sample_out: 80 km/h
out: 140 km/h
